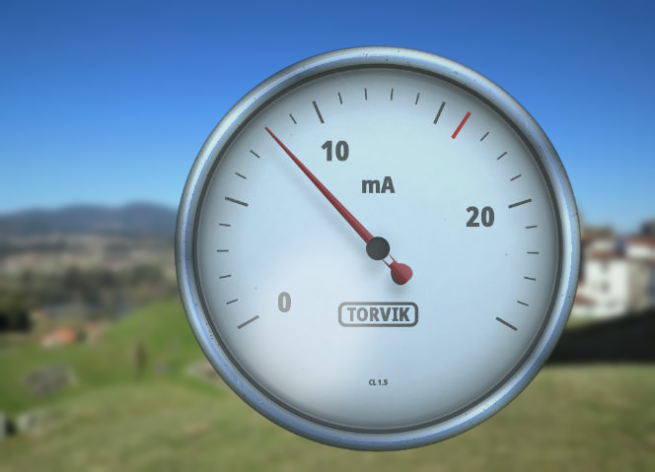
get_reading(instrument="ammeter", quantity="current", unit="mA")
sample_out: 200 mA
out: 8 mA
